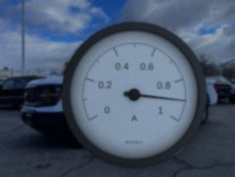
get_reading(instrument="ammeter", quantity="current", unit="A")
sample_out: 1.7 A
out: 0.9 A
